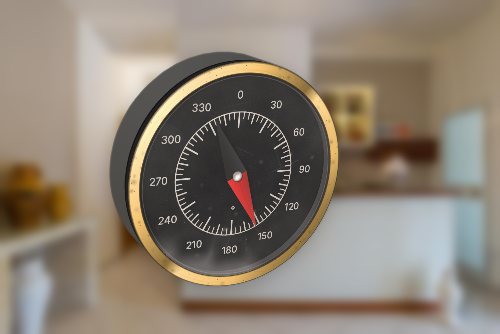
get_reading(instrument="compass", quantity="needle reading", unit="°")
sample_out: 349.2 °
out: 155 °
